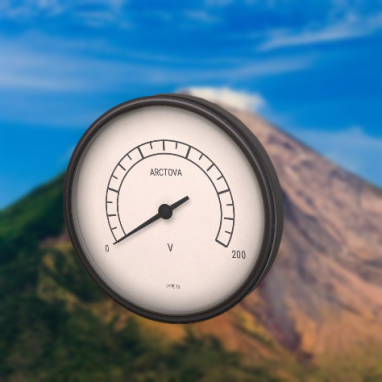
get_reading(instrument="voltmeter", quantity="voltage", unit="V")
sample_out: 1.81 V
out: 0 V
